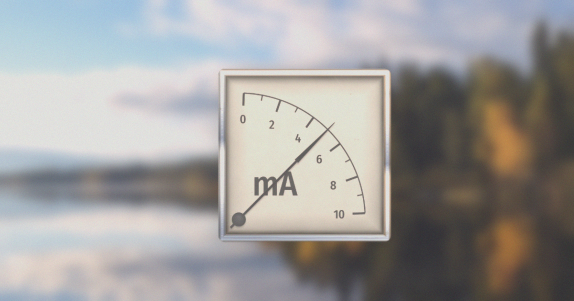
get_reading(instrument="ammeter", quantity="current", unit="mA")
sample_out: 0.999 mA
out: 5 mA
